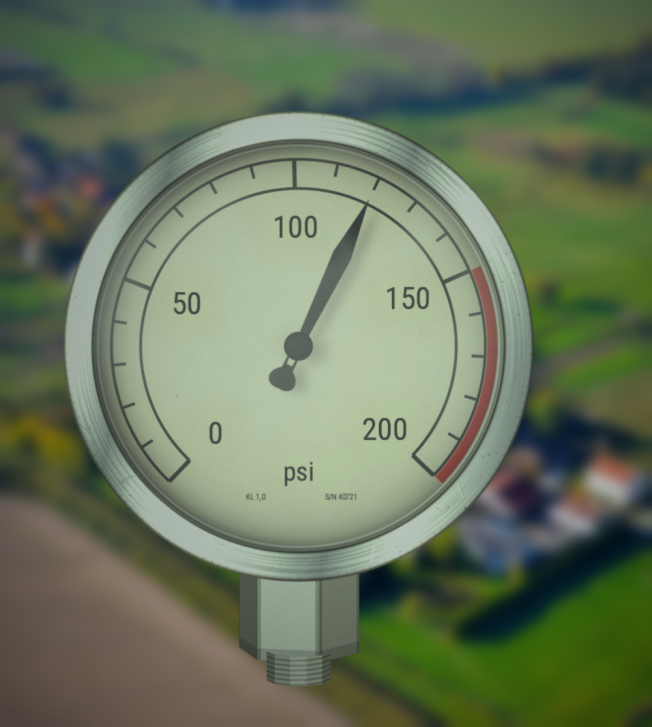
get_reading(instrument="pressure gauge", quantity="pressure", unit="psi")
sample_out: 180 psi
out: 120 psi
